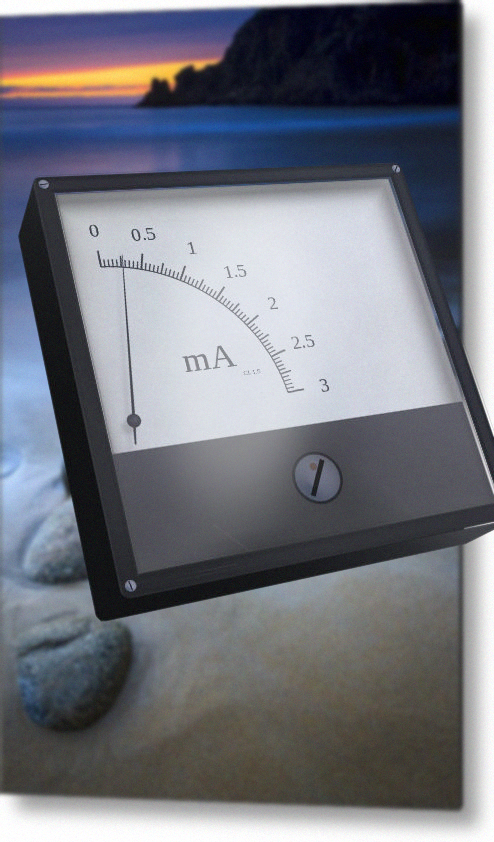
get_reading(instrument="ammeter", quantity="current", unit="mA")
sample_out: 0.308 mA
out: 0.25 mA
